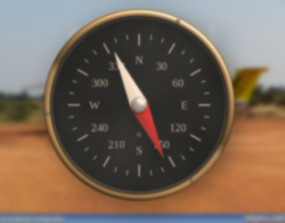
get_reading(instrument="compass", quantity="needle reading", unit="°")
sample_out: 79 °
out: 155 °
